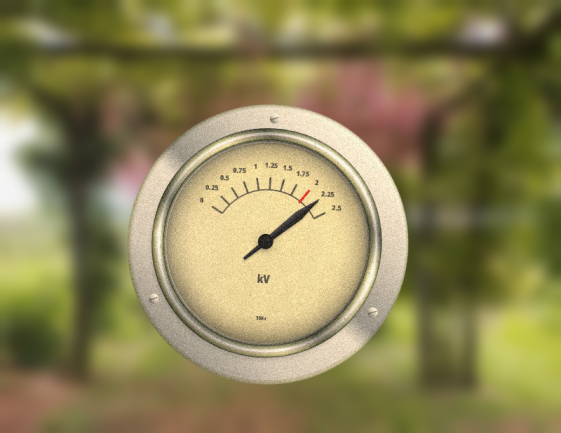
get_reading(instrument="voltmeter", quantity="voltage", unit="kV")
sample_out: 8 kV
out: 2.25 kV
